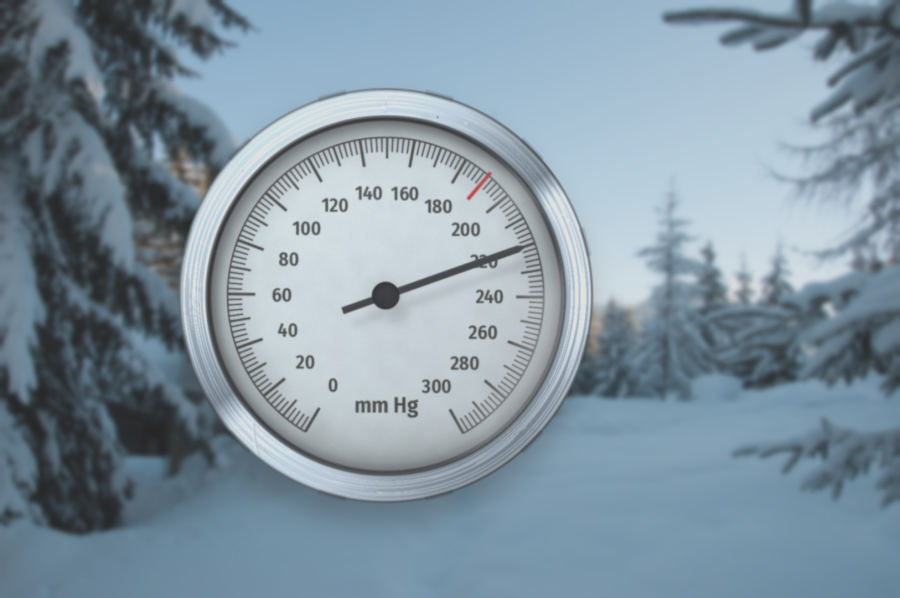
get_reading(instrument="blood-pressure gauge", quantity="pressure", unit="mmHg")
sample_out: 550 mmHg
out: 220 mmHg
